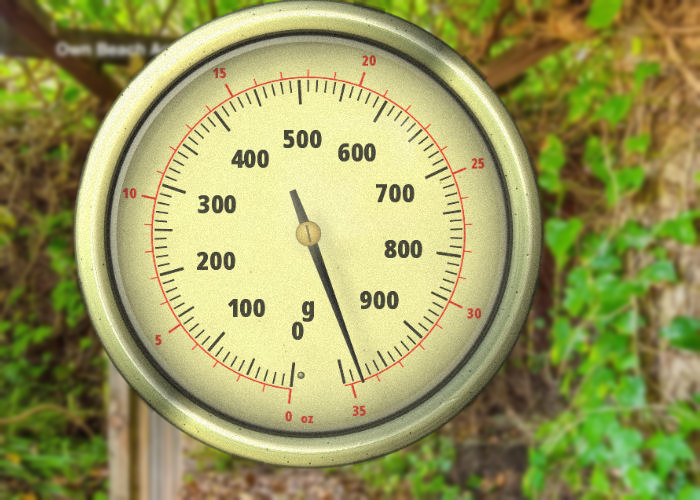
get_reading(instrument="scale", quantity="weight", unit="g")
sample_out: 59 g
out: 980 g
